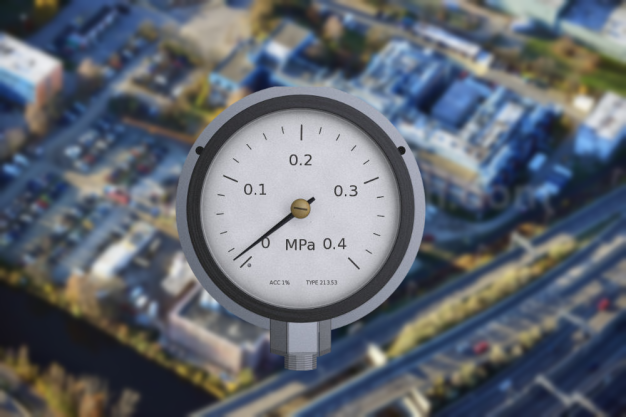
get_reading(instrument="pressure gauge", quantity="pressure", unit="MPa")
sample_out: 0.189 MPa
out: 0.01 MPa
